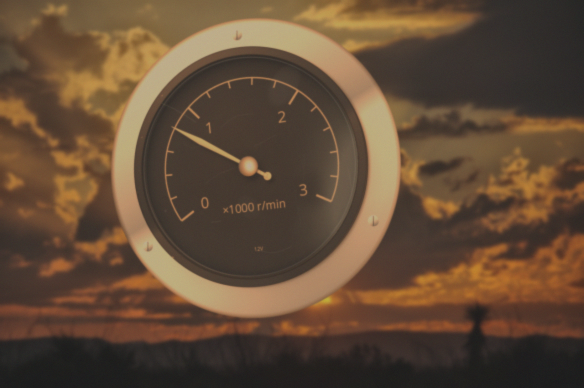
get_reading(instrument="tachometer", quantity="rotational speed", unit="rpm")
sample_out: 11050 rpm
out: 800 rpm
